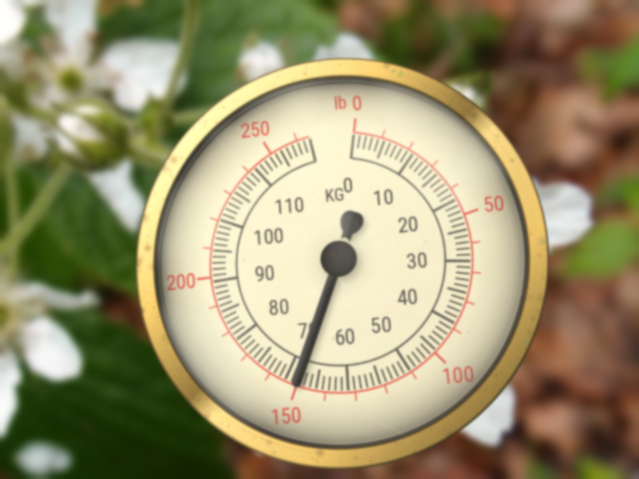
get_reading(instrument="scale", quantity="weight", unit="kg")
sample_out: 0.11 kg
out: 68 kg
